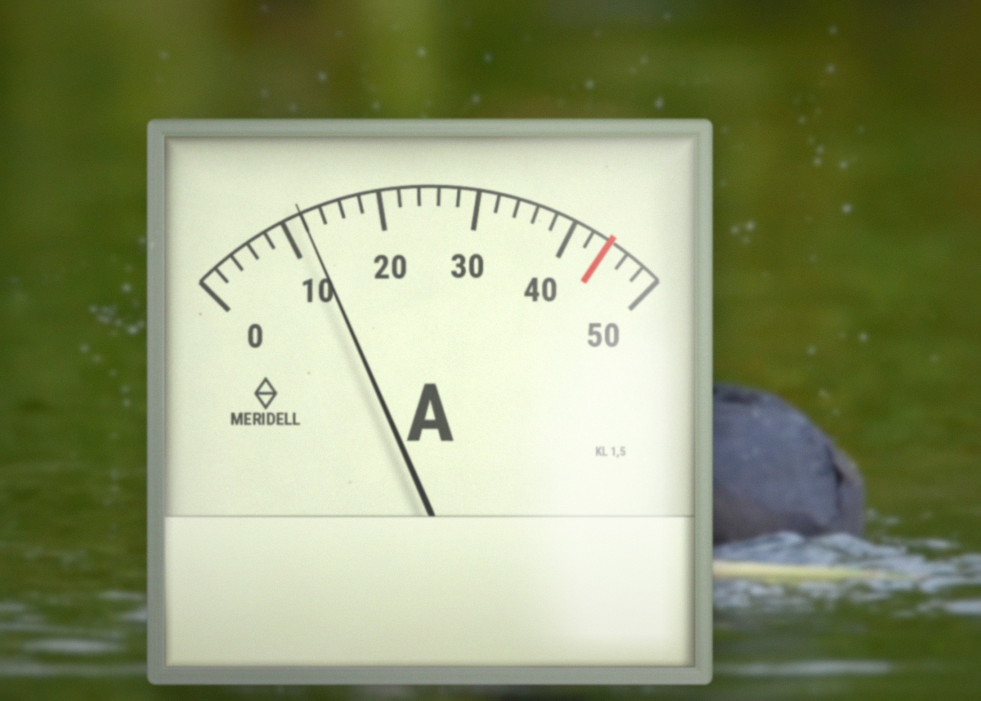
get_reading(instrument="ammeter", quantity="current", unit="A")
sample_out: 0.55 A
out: 12 A
